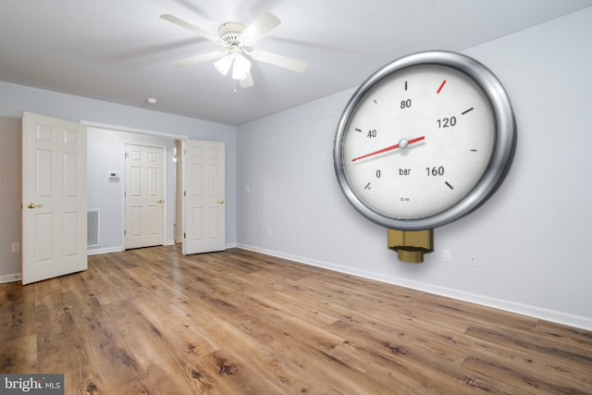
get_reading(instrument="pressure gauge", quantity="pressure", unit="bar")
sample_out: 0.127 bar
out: 20 bar
